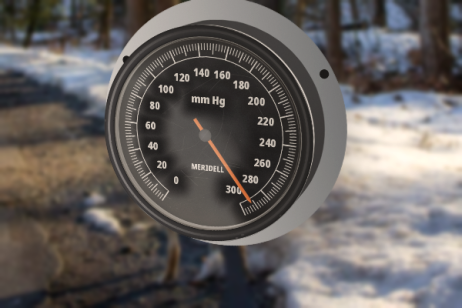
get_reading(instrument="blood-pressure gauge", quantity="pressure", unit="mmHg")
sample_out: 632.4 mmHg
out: 290 mmHg
